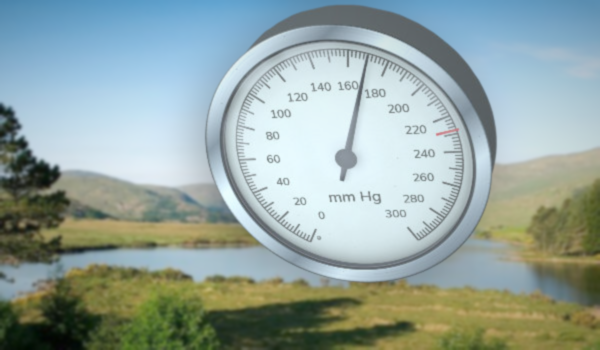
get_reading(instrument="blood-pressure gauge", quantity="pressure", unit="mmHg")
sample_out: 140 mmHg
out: 170 mmHg
